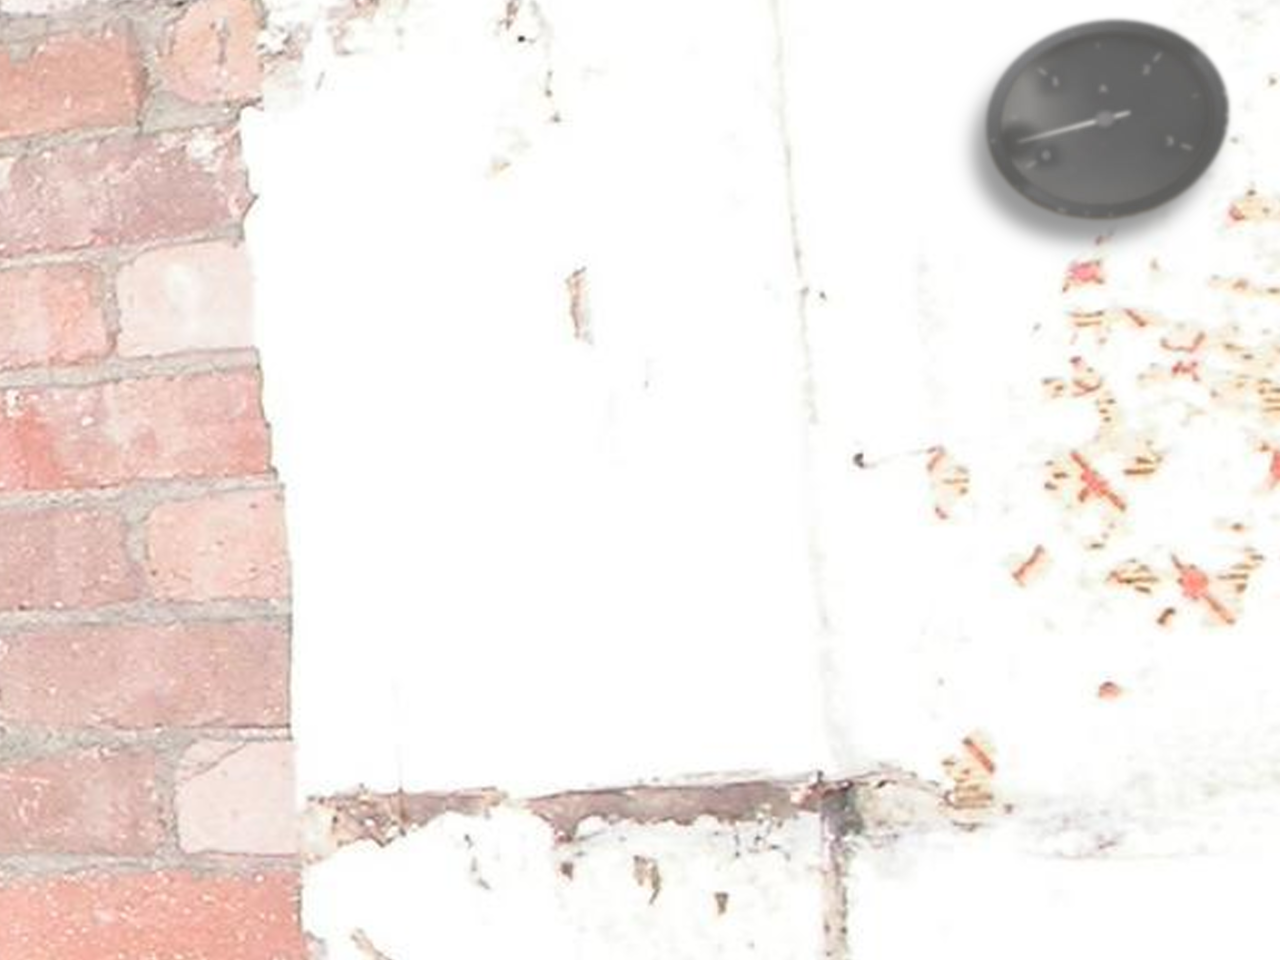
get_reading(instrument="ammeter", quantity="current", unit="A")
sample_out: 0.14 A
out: 0.25 A
